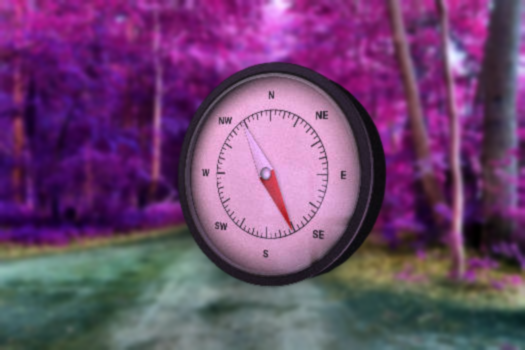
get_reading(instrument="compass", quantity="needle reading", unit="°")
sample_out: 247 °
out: 150 °
